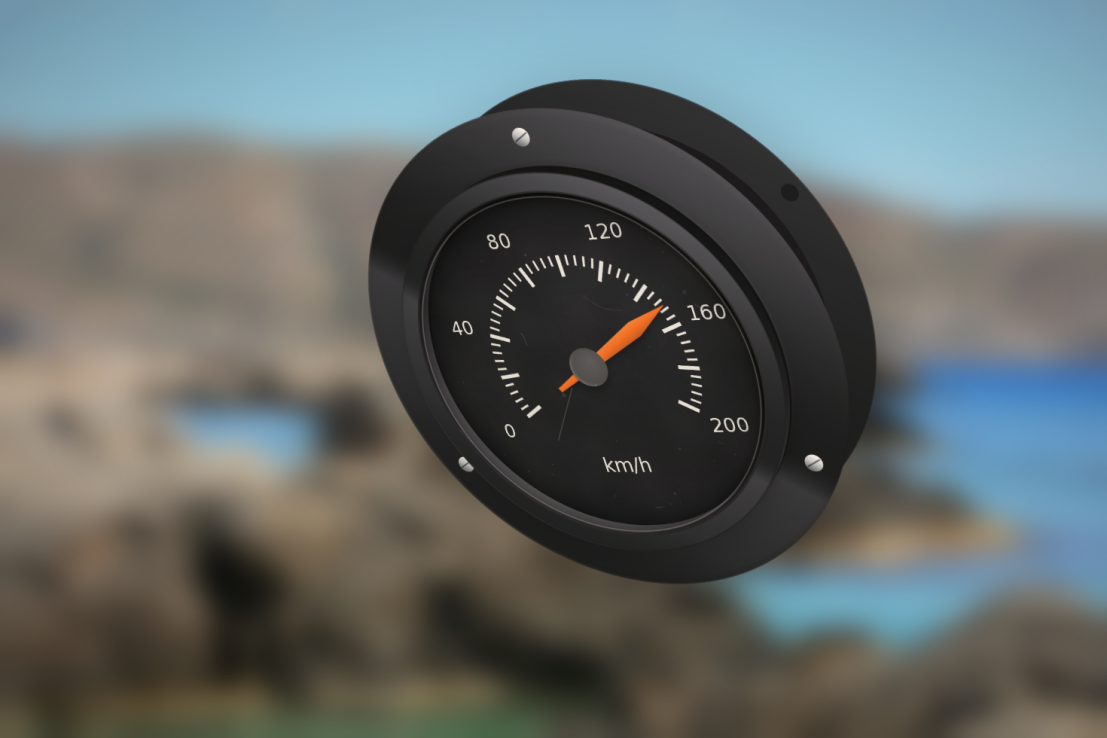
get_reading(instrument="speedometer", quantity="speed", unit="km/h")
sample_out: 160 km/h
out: 150 km/h
